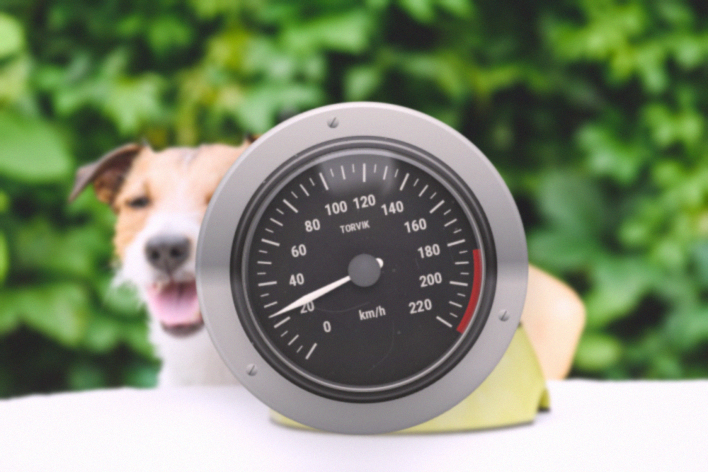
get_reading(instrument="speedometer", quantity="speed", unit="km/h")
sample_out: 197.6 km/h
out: 25 km/h
